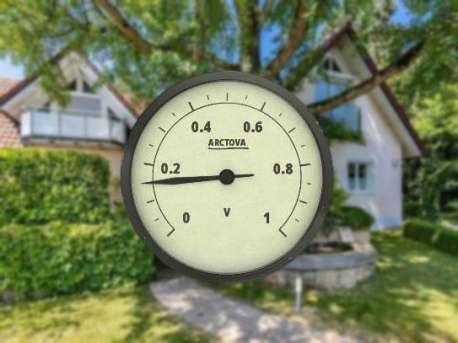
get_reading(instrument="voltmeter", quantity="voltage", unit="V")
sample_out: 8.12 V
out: 0.15 V
